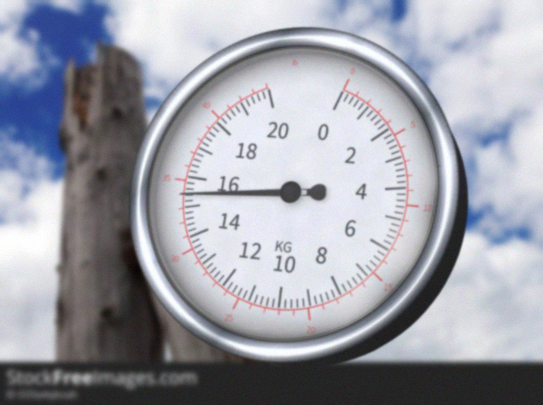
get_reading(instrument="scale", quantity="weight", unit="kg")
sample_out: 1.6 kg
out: 15.4 kg
